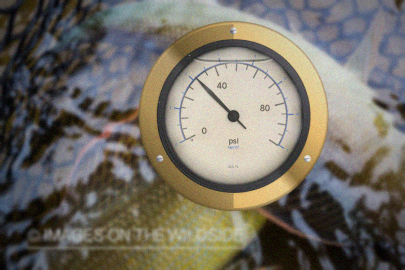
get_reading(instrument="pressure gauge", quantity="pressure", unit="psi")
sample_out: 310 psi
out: 30 psi
